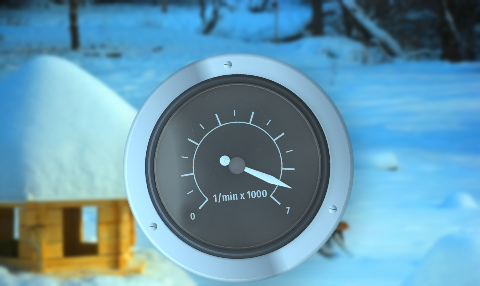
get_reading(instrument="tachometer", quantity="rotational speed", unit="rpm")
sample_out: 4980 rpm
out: 6500 rpm
